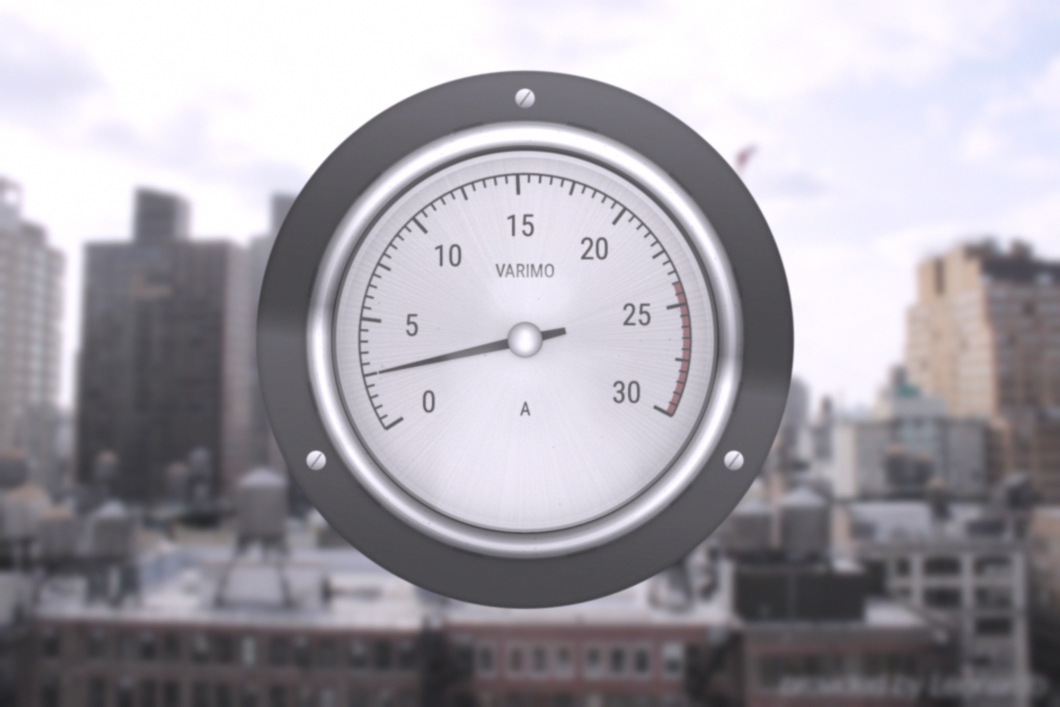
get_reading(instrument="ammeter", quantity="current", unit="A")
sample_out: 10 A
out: 2.5 A
